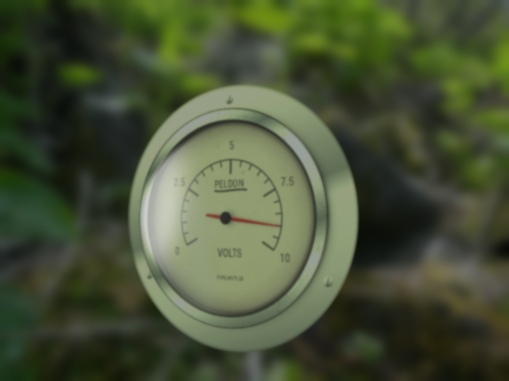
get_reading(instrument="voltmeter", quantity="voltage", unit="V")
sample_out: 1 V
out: 9 V
